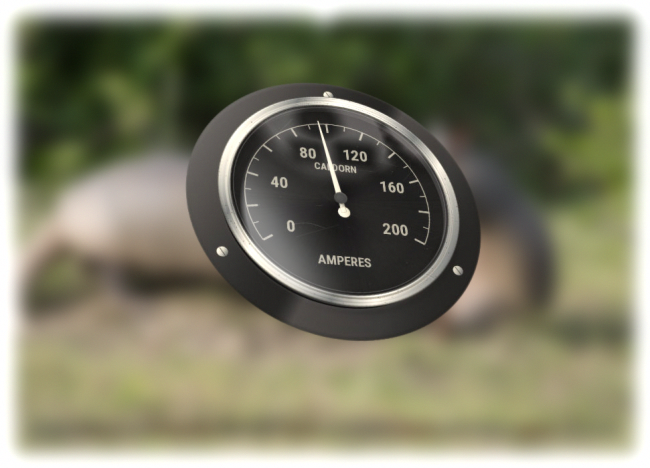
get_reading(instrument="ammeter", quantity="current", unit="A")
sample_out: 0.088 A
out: 95 A
